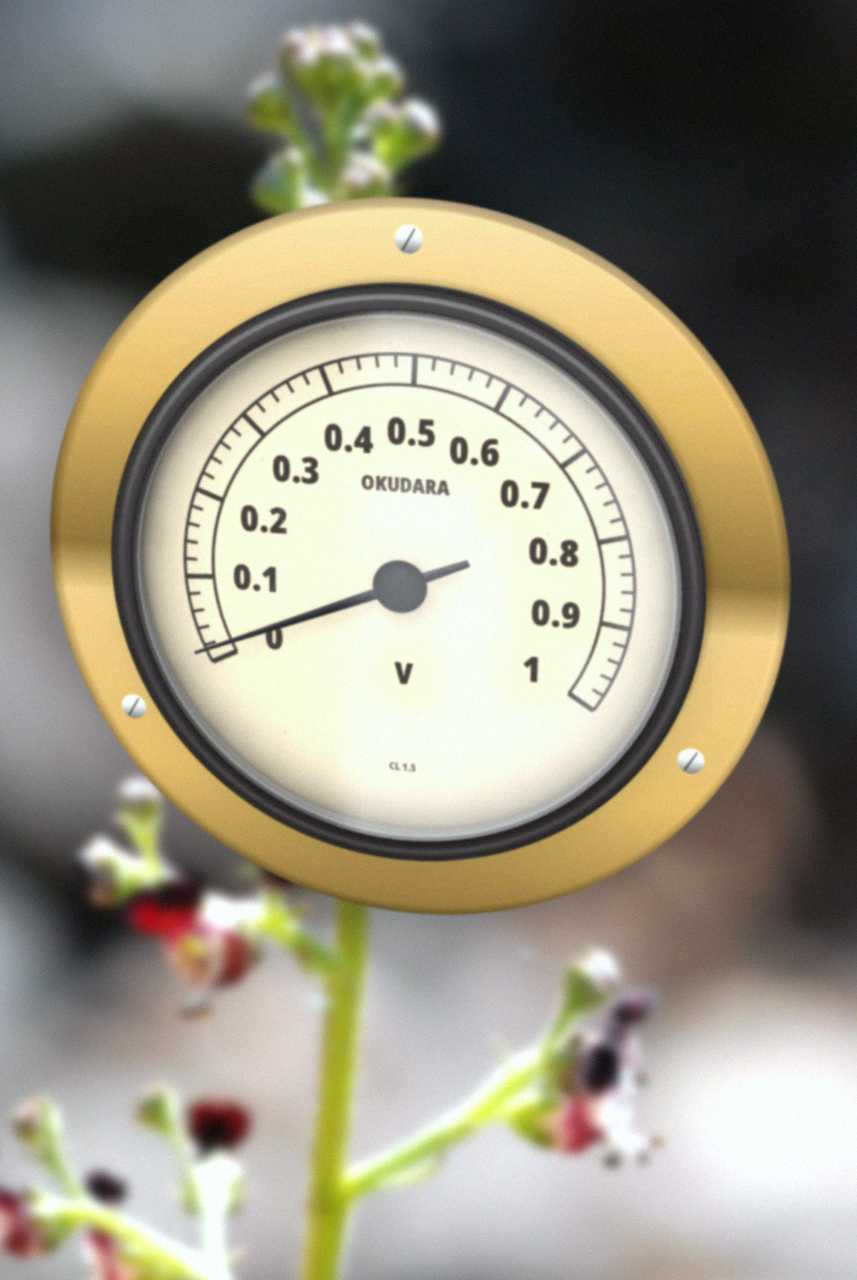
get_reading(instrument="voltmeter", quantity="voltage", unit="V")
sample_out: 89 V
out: 0.02 V
